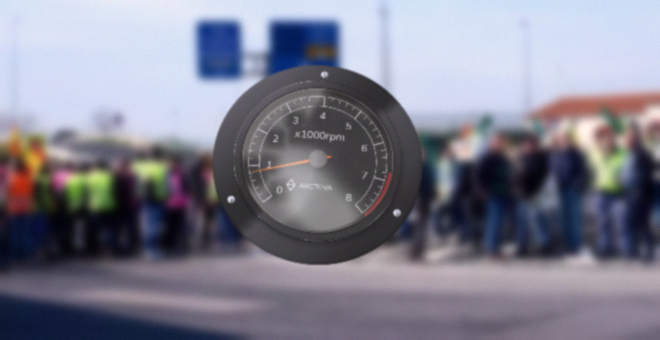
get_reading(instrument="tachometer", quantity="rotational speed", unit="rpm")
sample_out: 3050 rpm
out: 800 rpm
